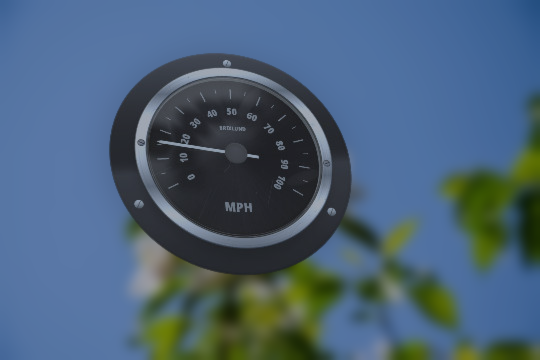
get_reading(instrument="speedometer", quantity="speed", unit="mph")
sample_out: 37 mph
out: 15 mph
